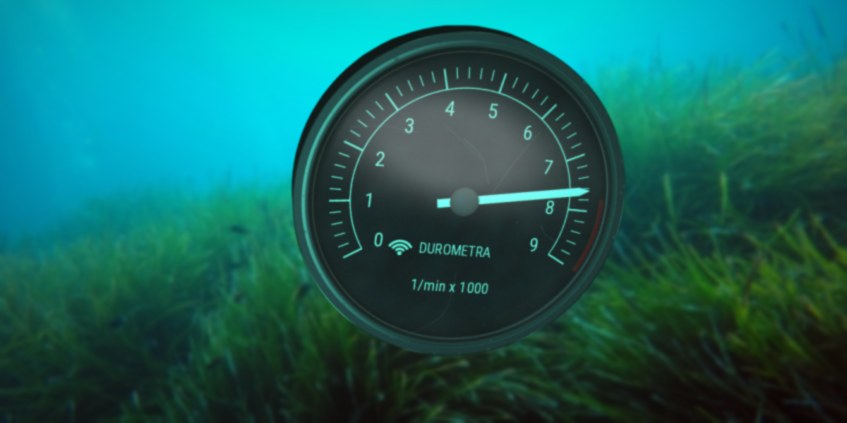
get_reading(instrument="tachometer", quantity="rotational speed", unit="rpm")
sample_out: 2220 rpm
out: 7600 rpm
